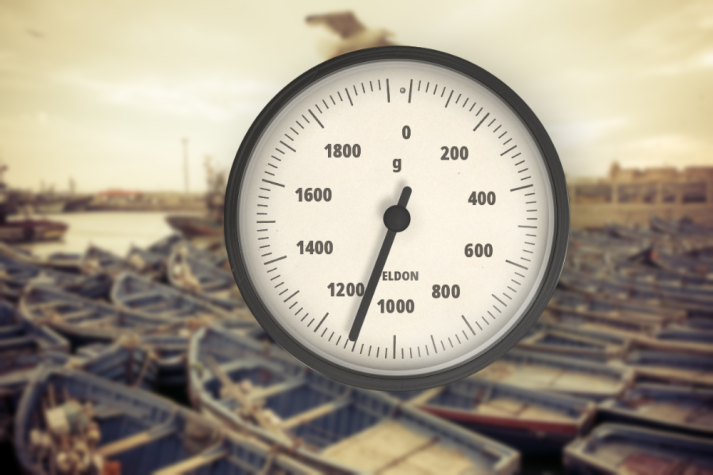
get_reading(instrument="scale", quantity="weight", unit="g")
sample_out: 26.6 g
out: 1110 g
